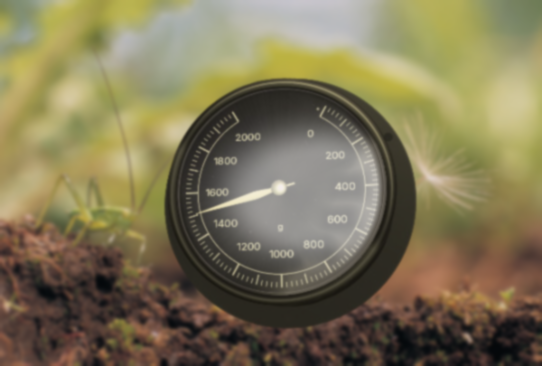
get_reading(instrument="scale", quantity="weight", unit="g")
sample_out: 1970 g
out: 1500 g
